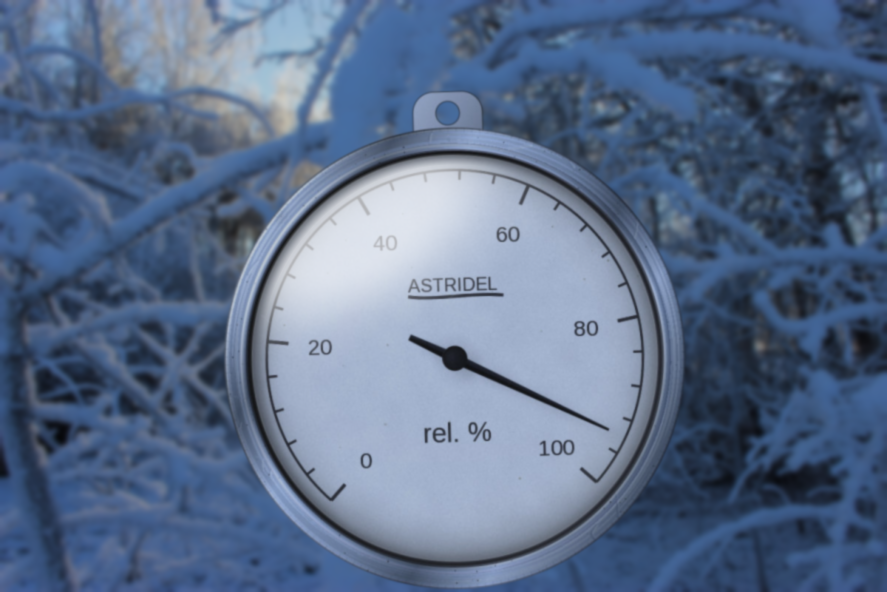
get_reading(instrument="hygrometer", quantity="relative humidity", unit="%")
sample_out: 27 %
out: 94 %
